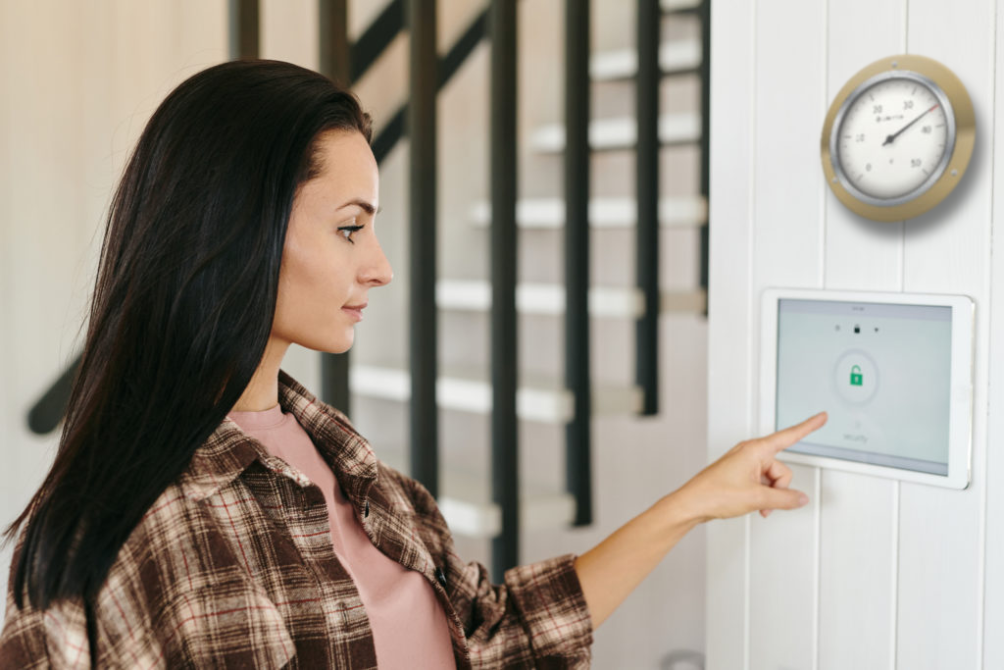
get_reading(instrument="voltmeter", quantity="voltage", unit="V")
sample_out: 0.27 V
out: 36 V
